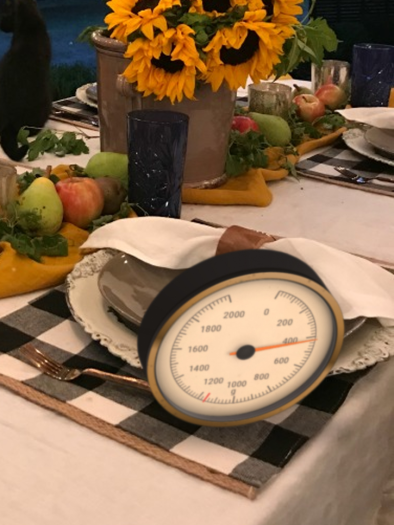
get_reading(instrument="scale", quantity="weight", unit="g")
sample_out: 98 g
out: 400 g
